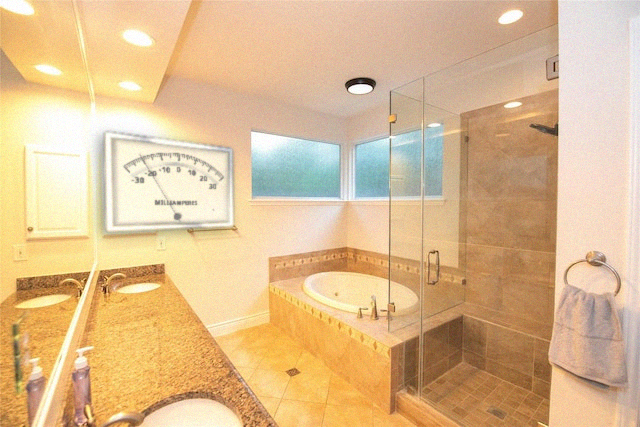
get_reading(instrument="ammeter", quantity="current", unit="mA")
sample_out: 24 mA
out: -20 mA
